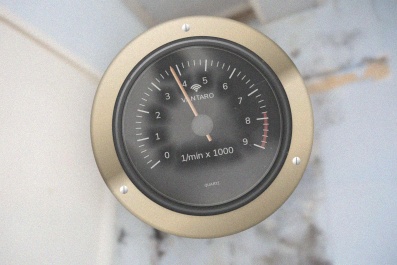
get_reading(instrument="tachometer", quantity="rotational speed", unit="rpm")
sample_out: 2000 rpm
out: 3800 rpm
